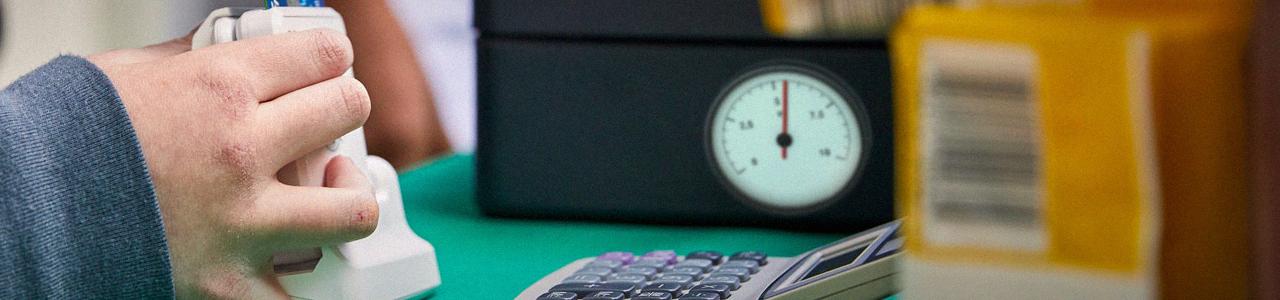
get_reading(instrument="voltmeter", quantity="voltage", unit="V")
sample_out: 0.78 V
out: 5.5 V
